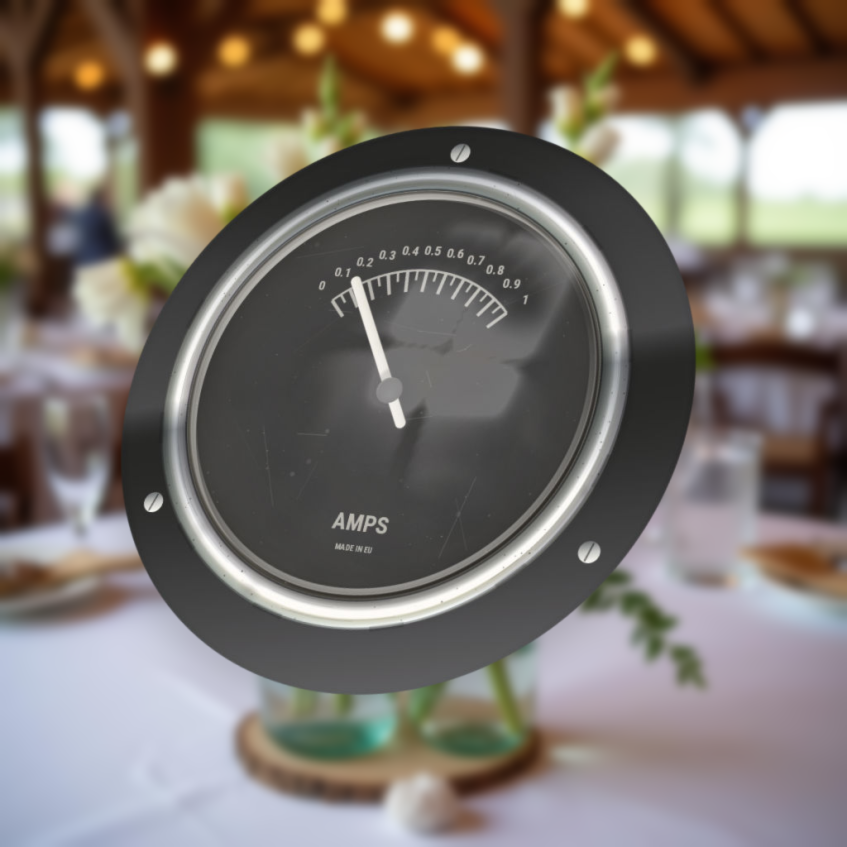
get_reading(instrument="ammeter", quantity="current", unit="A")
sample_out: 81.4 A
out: 0.15 A
